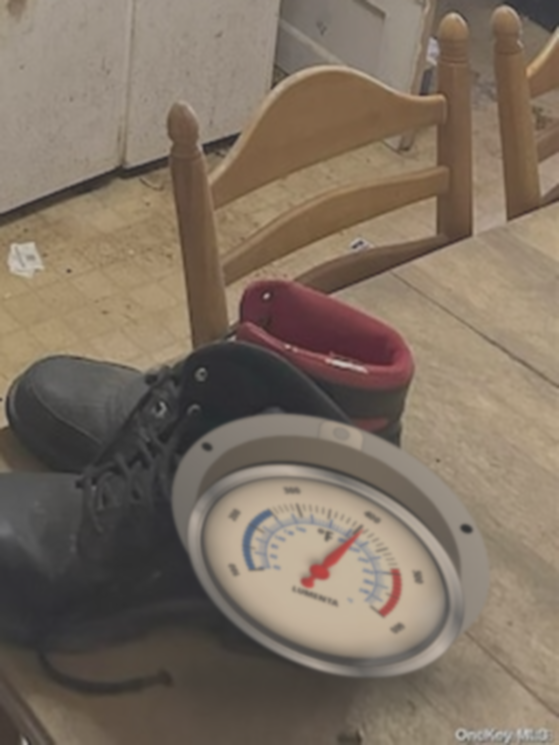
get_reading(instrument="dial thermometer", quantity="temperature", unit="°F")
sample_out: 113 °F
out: 400 °F
